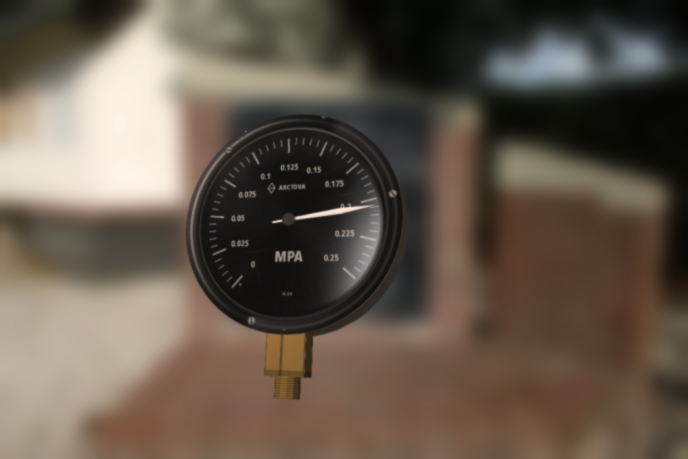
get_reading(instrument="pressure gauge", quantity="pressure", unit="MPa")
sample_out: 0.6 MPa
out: 0.205 MPa
